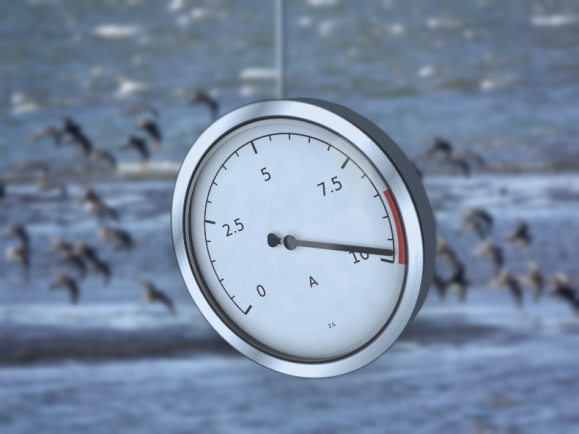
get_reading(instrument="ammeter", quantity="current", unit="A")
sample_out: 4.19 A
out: 9.75 A
